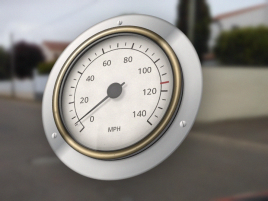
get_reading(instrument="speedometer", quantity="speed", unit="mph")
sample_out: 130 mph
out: 5 mph
